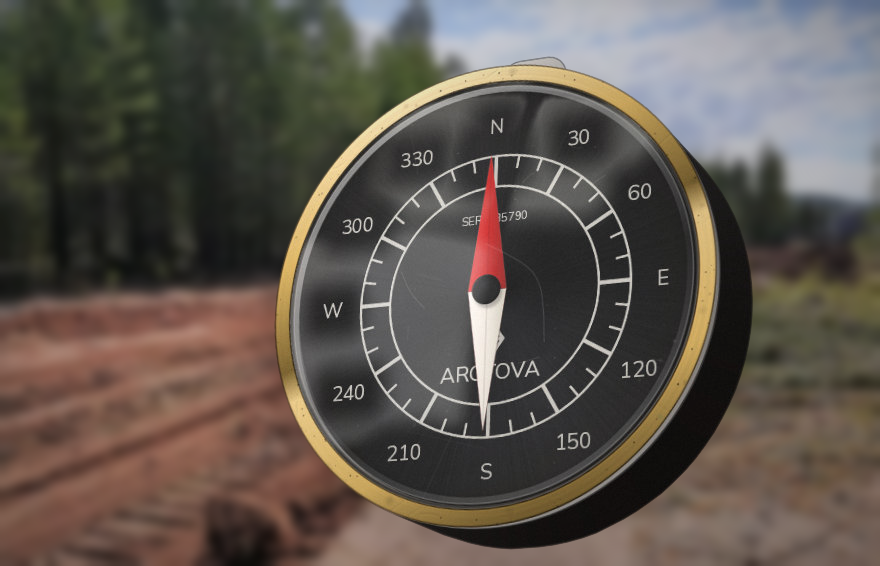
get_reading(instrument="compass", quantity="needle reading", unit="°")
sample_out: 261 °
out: 0 °
